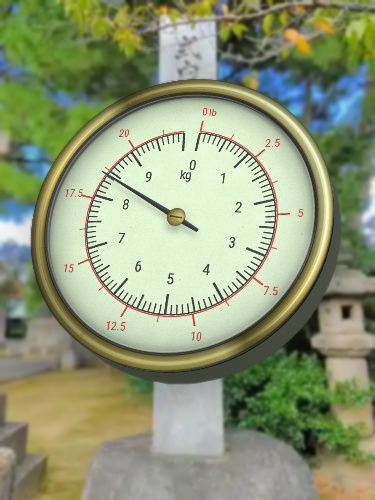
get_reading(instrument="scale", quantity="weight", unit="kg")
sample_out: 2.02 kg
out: 8.4 kg
